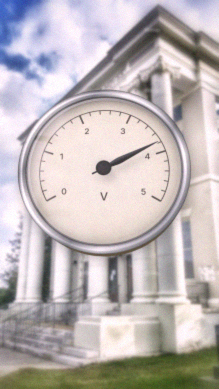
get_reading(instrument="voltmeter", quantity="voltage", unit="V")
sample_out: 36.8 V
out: 3.8 V
